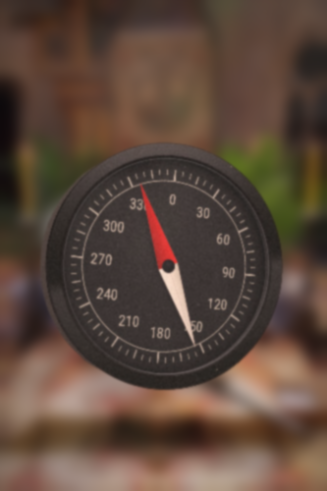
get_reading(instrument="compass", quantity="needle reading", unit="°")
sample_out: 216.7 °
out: 335 °
